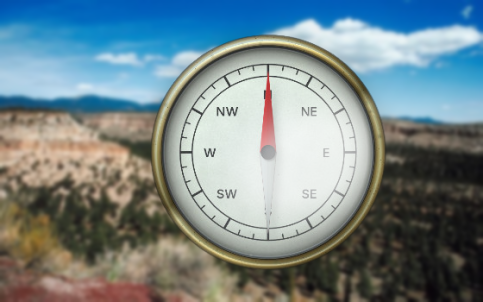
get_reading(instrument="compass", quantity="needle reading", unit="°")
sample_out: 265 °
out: 0 °
